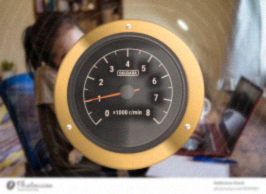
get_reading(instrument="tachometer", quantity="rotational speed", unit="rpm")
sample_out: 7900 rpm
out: 1000 rpm
